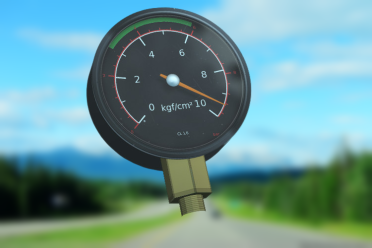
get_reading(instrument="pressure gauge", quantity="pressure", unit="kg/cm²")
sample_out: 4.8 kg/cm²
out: 9.5 kg/cm²
